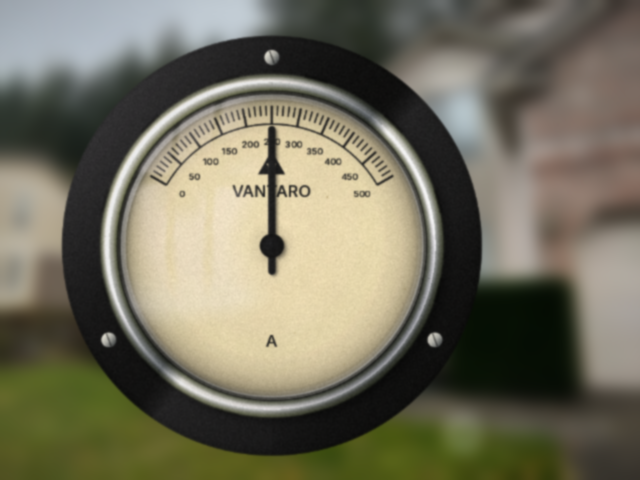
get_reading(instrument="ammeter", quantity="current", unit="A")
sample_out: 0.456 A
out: 250 A
